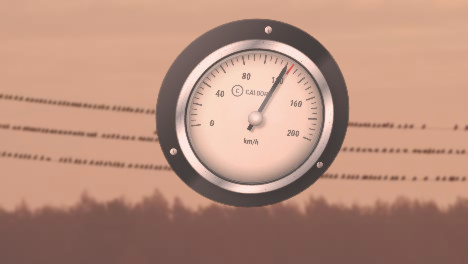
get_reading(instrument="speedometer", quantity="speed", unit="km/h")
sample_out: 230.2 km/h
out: 120 km/h
